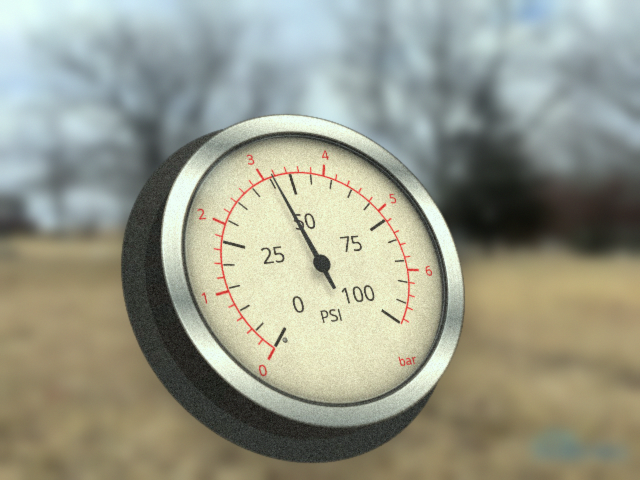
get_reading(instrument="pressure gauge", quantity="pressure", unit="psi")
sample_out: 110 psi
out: 45 psi
